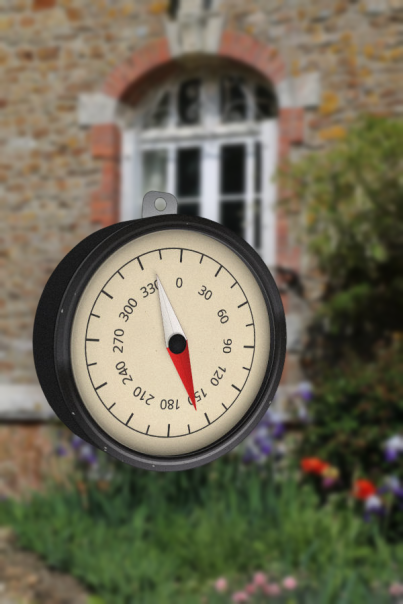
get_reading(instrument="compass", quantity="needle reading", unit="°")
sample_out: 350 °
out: 157.5 °
